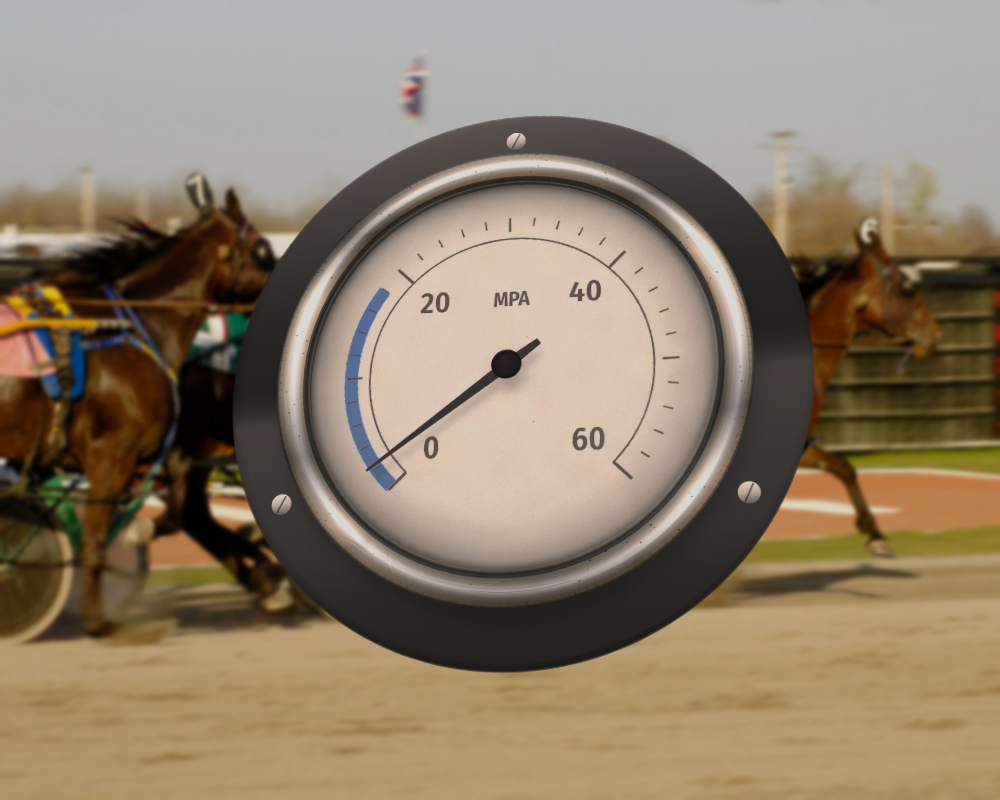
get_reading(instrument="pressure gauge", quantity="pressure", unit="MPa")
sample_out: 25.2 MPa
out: 2 MPa
